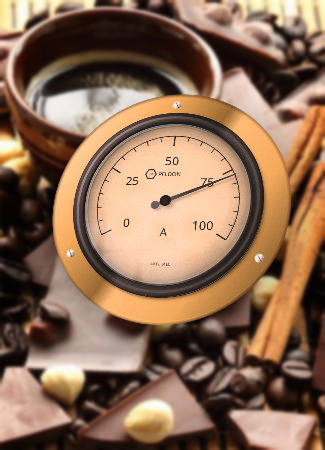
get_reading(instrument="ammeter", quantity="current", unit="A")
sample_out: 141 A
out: 77.5 A
